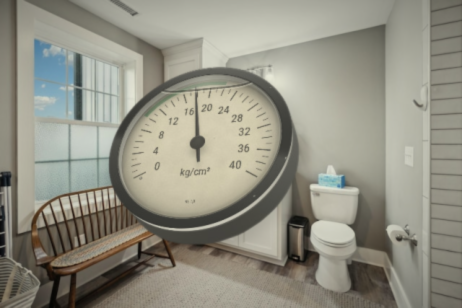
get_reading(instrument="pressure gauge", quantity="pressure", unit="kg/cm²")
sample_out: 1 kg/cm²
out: 18 kg/cm²
